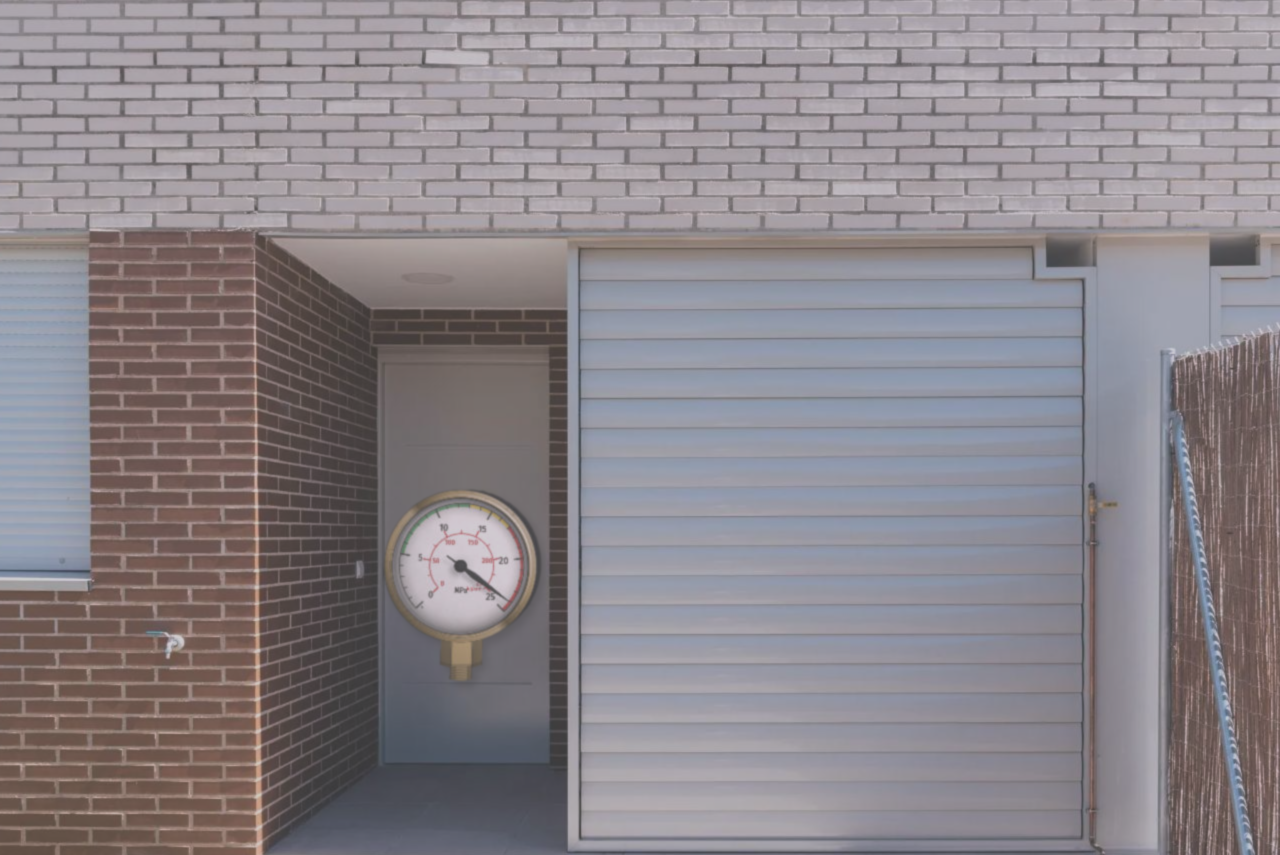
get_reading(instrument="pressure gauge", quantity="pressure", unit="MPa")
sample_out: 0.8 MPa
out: 24 MPa
